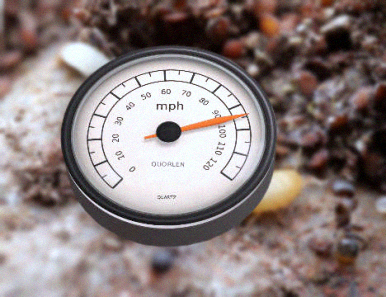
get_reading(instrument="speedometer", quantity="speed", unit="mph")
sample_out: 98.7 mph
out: 95 mph
